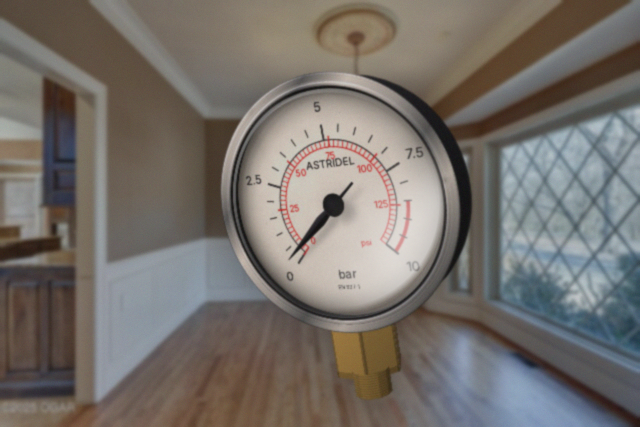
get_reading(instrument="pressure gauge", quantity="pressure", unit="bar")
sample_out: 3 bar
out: 0.25 bar
